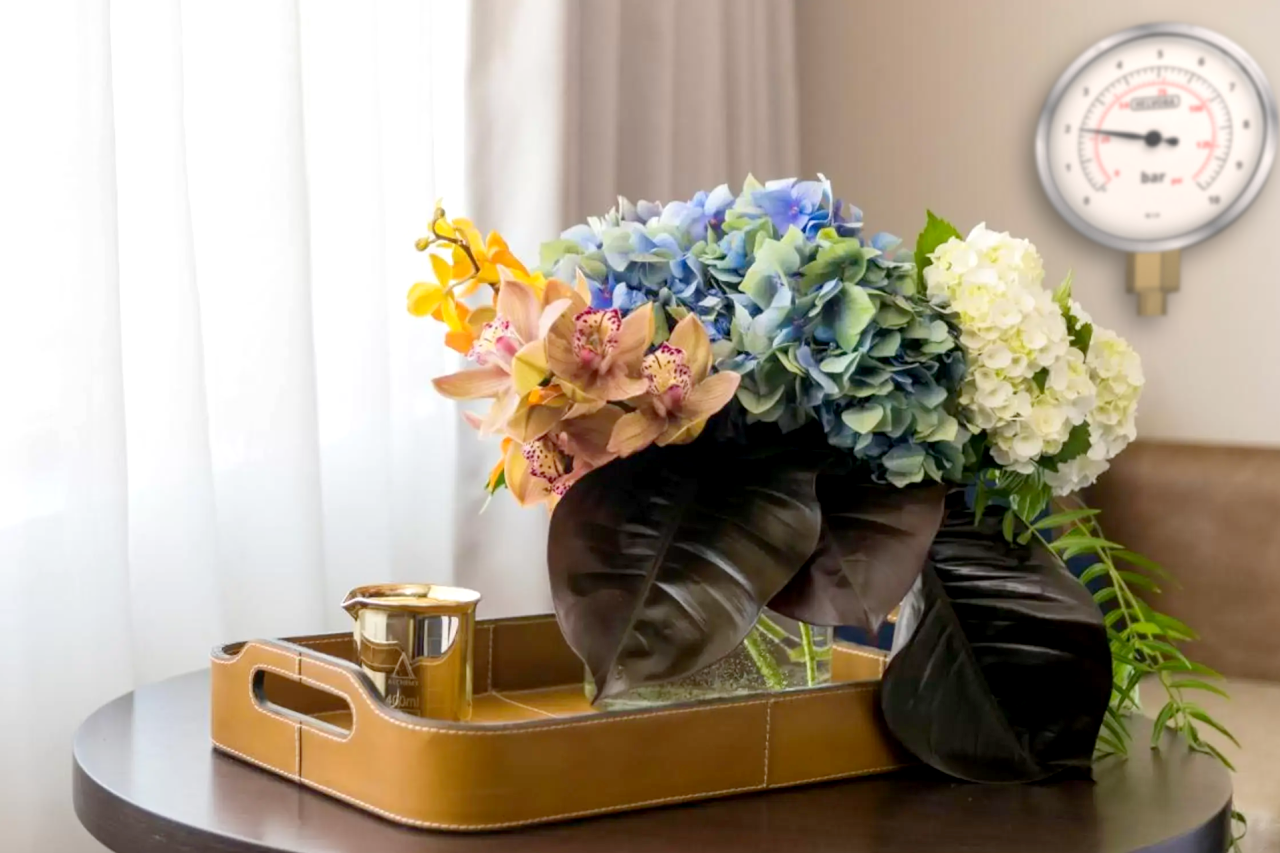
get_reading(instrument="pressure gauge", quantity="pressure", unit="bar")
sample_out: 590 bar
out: 2 bar
